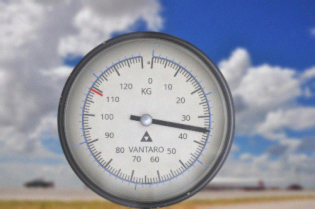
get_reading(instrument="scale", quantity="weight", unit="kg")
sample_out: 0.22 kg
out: 35 kg
